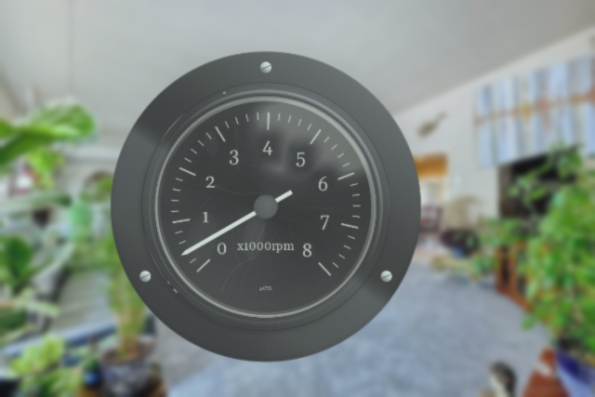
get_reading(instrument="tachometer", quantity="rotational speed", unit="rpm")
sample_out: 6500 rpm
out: 400 rpm
